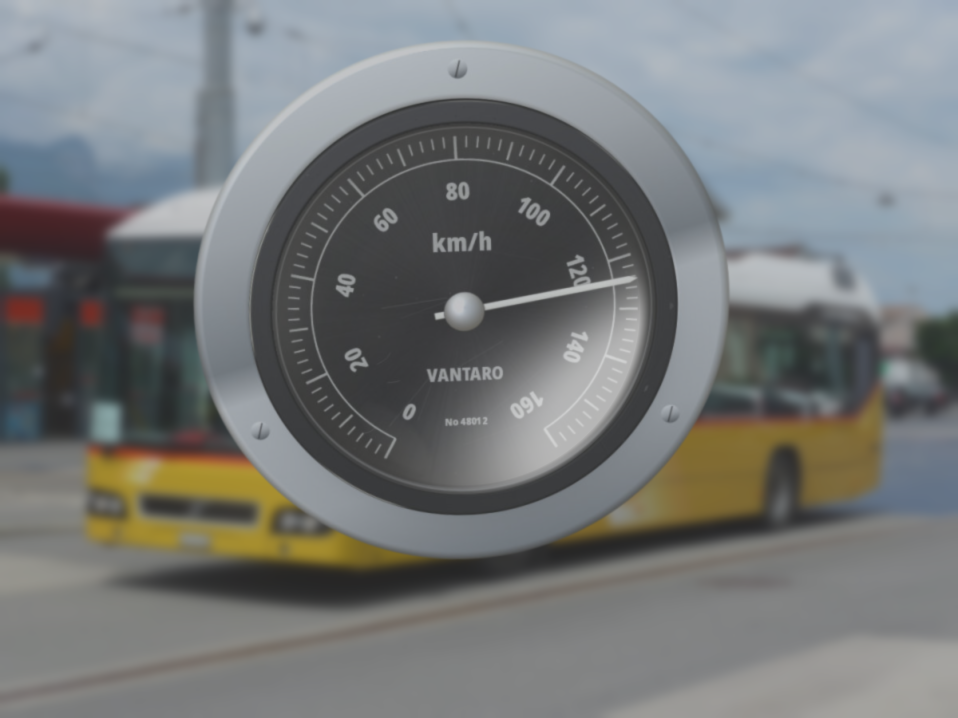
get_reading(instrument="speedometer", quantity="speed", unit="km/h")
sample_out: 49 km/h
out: 124 km/h
